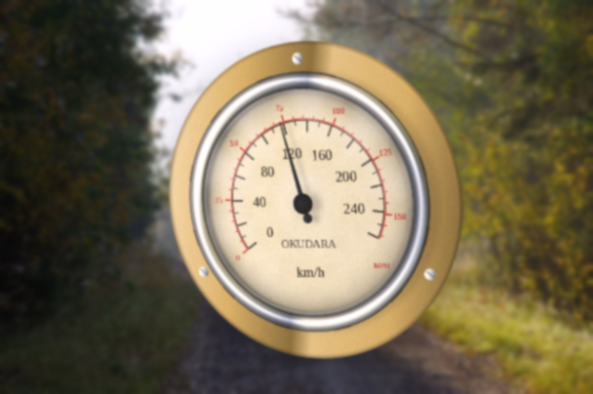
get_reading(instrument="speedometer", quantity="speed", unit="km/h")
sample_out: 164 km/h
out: 120 km/h
